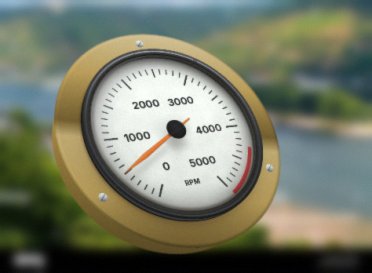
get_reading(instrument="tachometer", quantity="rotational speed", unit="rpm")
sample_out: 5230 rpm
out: 500 rpm
